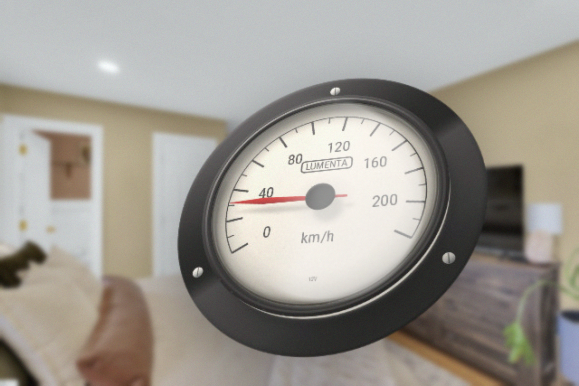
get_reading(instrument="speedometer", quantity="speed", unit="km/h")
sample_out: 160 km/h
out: 30 km/h
